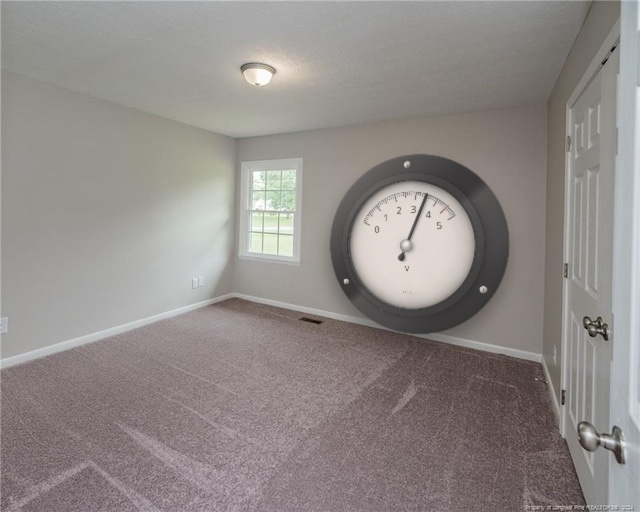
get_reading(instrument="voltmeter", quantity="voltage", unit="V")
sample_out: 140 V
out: 3.5 V
